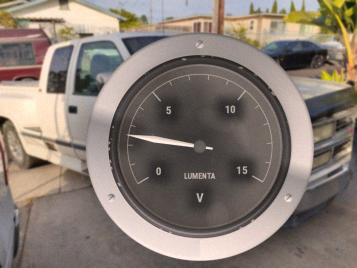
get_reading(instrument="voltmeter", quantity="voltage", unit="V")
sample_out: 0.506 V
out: 2.5 V
